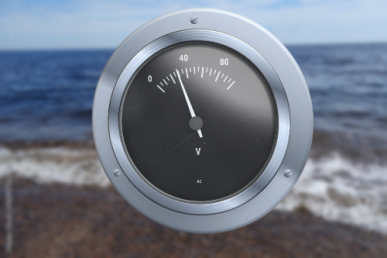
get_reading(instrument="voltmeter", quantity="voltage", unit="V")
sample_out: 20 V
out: 30 V
